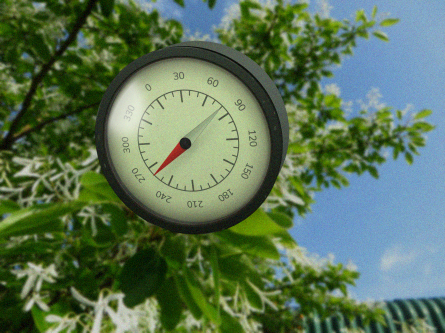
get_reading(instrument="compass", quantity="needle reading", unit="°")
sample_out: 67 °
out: 260 °
